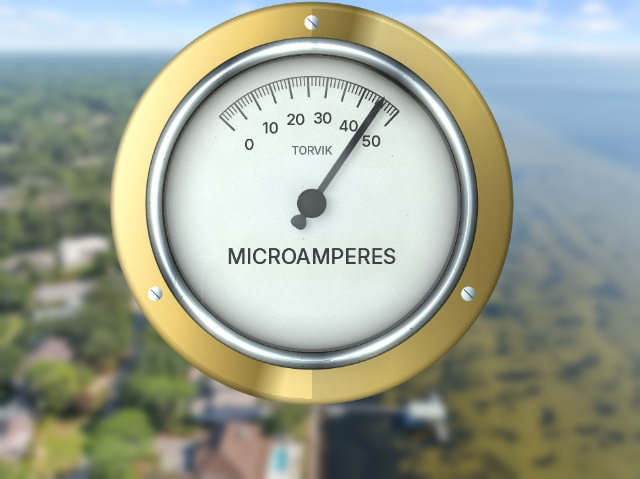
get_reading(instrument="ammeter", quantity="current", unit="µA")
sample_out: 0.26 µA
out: 45 µA
